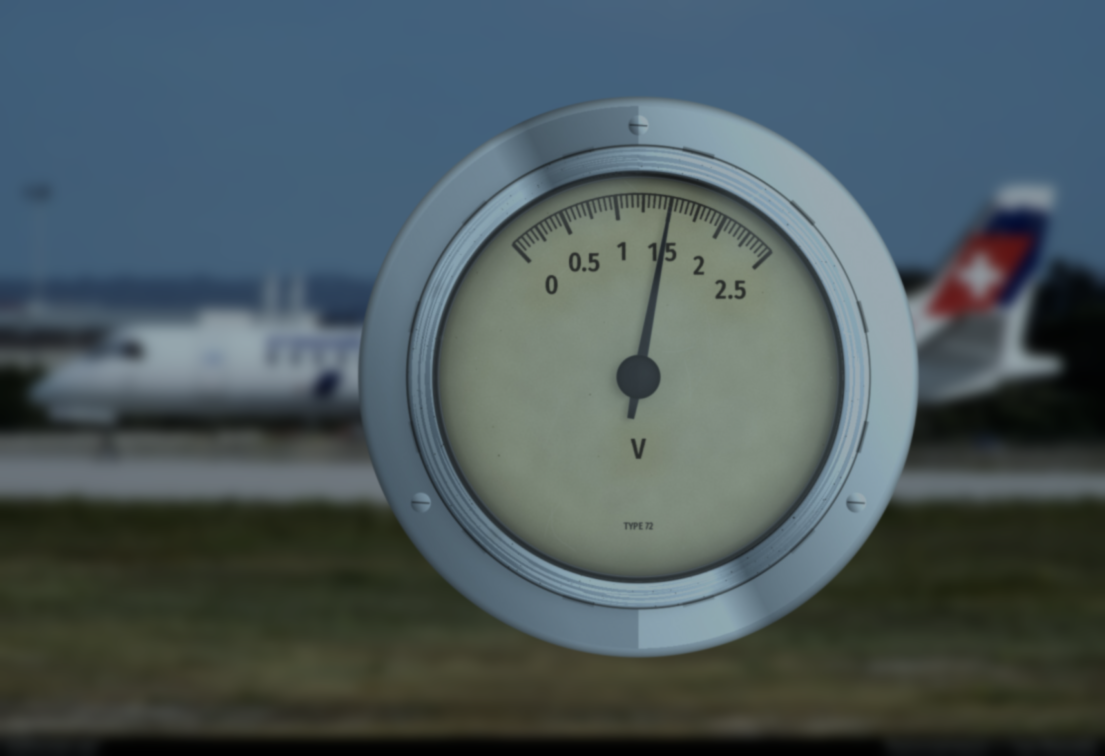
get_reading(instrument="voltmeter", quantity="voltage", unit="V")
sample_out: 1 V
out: 1.5 V
